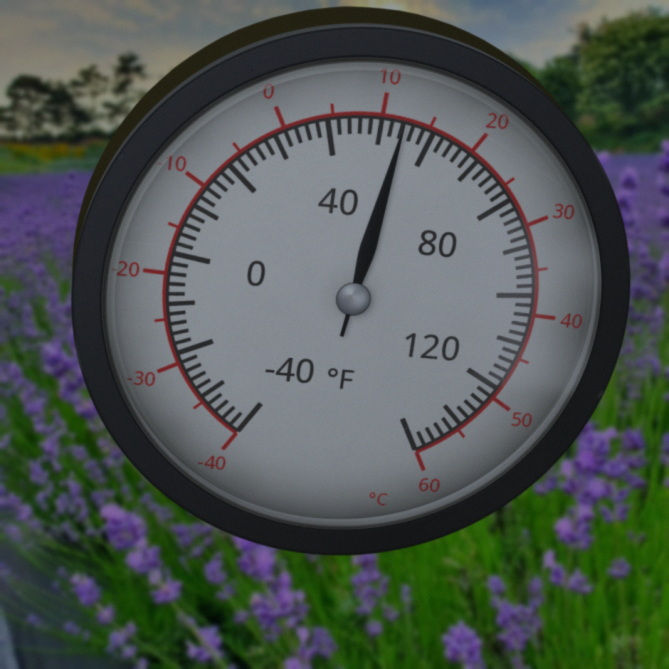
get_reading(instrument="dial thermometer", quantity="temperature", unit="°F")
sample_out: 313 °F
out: 54 °F
